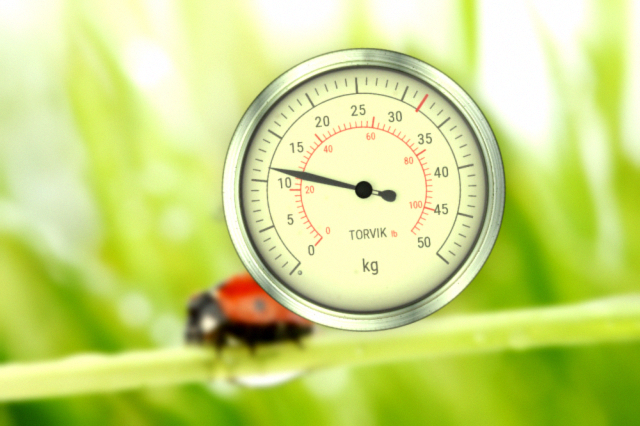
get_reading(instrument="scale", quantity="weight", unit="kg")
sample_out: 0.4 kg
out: 11.5 kg
